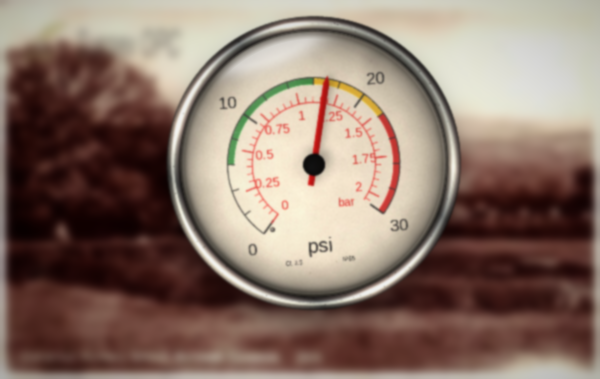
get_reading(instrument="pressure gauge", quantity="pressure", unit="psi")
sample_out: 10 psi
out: 17 psi
